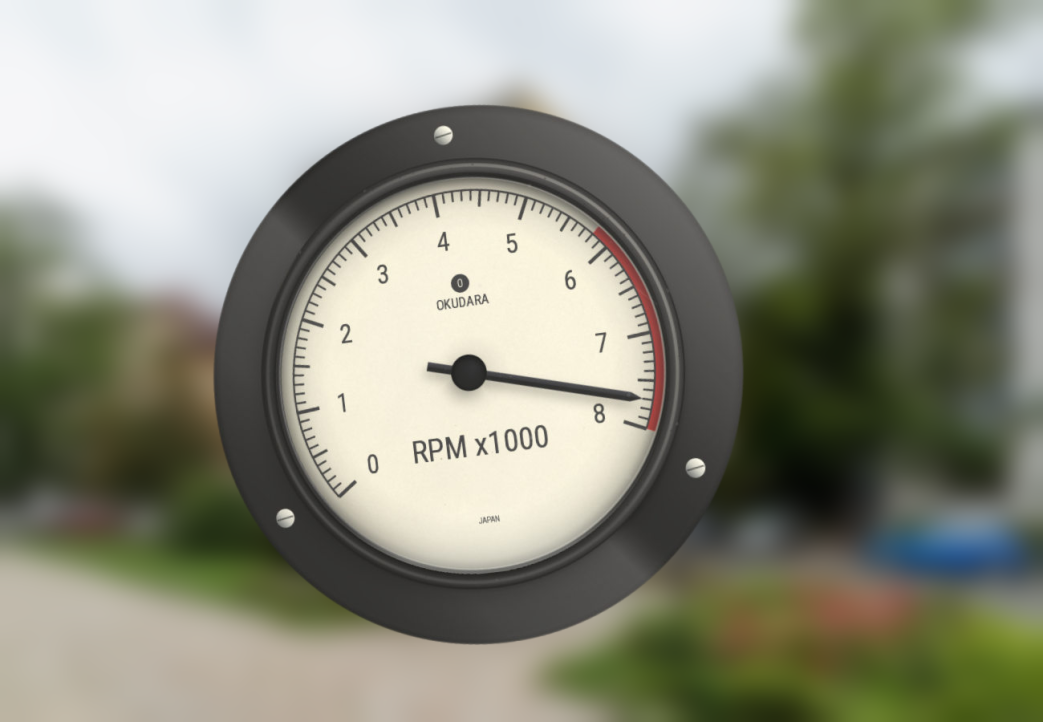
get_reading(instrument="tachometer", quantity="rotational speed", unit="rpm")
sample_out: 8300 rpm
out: 7700 rpm
